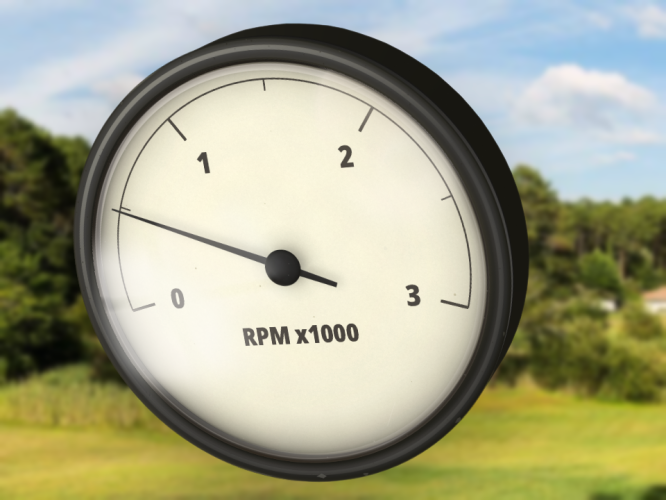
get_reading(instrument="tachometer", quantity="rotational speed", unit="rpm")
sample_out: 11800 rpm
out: 500 rpm
